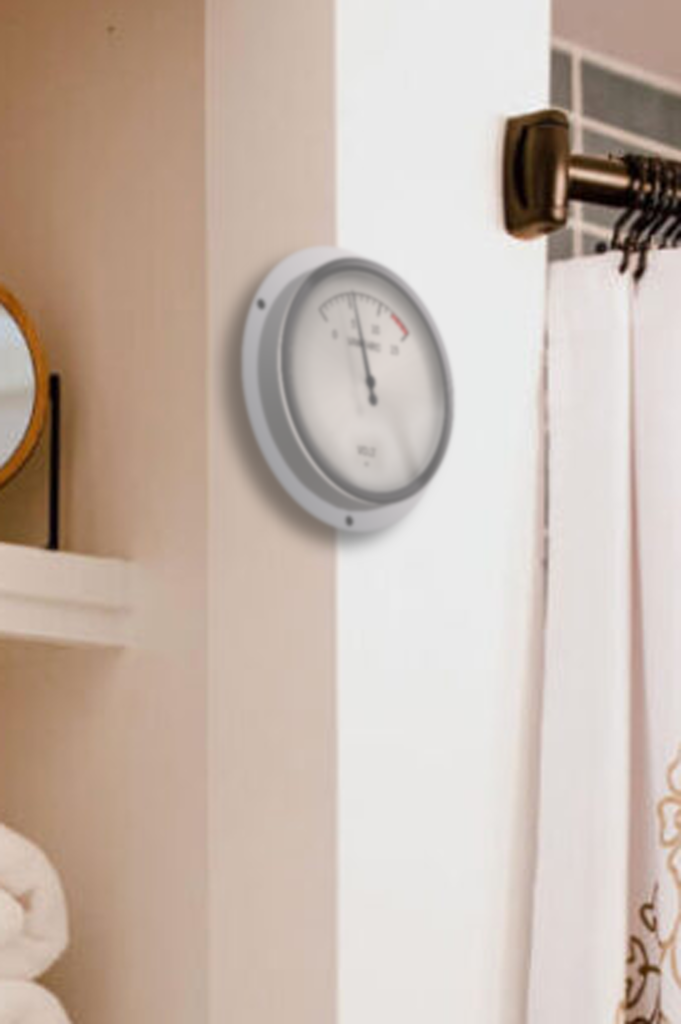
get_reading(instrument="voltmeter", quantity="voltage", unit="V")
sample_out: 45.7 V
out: 5 V
